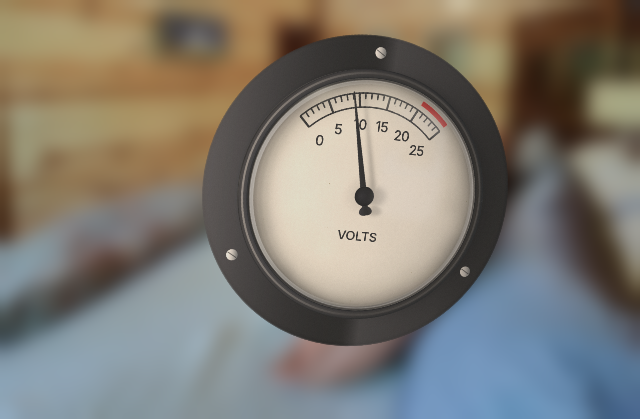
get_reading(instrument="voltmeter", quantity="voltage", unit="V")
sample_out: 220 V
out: 9 V
